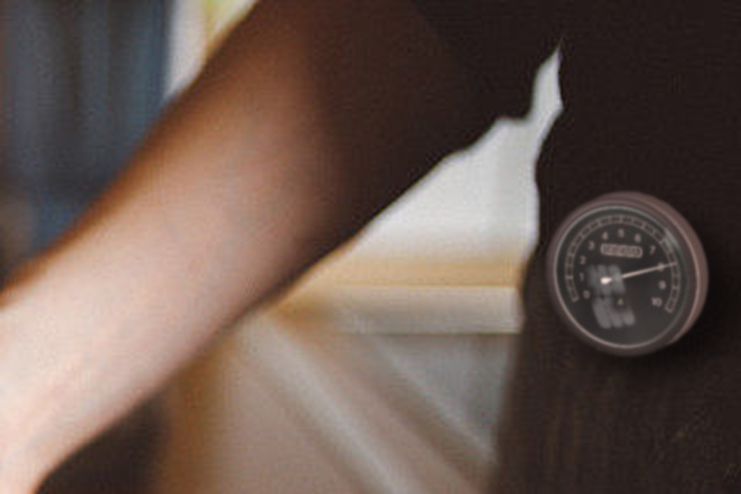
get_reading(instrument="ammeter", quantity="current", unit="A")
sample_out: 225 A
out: 8 A
